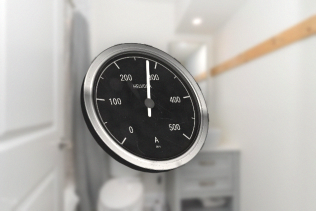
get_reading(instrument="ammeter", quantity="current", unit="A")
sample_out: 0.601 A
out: 275 A
